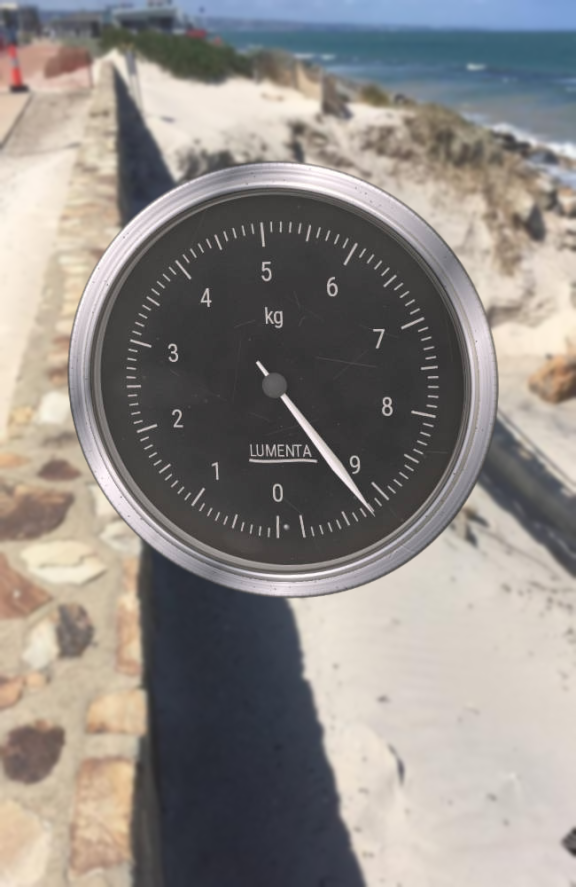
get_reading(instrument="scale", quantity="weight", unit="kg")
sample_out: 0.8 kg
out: 9.2 kg
